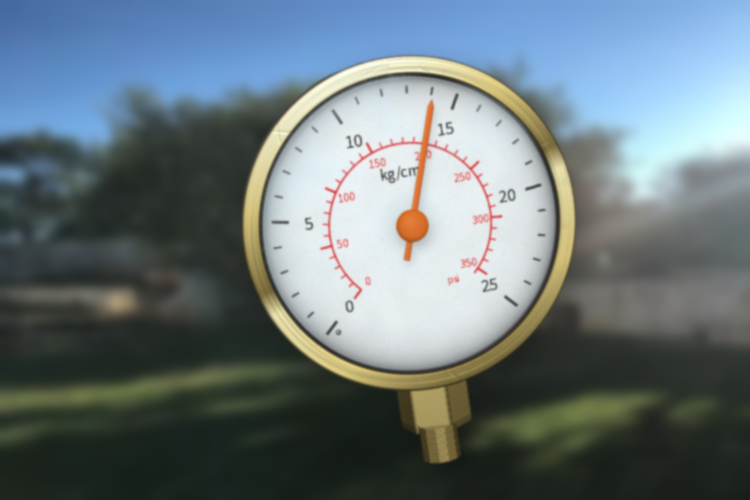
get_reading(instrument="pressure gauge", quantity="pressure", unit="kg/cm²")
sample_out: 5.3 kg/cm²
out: 14 kg/cm²
